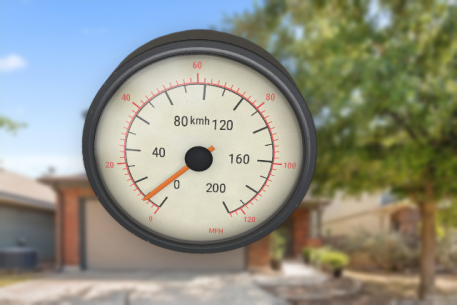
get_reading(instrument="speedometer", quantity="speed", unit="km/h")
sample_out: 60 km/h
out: 10 km/h
